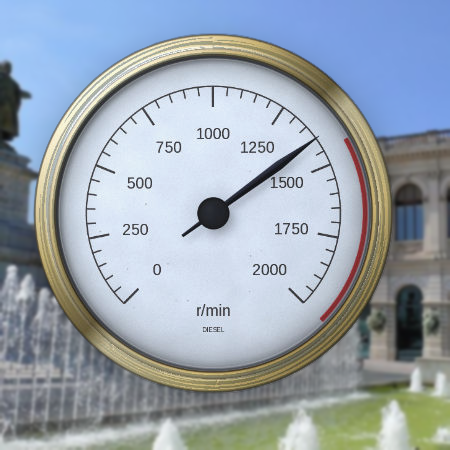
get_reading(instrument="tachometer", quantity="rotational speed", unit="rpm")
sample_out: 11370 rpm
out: 1400 rpm
